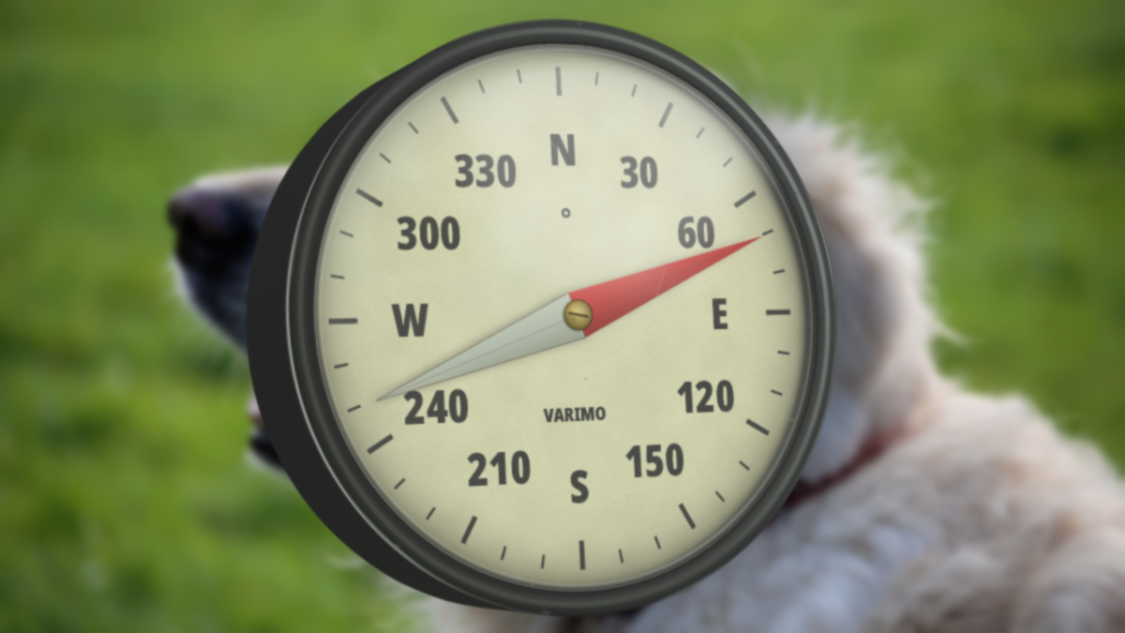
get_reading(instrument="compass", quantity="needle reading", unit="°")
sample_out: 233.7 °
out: 70 °
